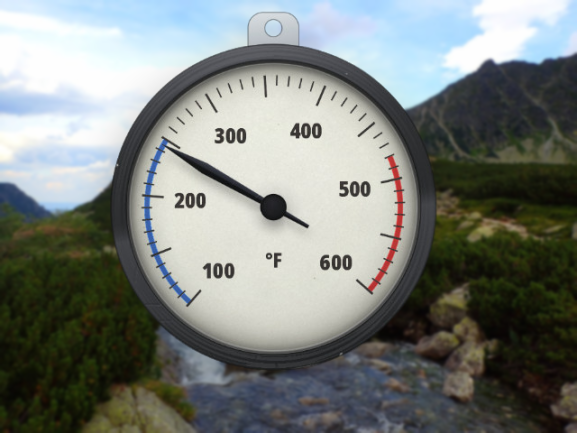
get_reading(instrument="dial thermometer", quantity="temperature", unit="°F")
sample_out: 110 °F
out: 245 °F
